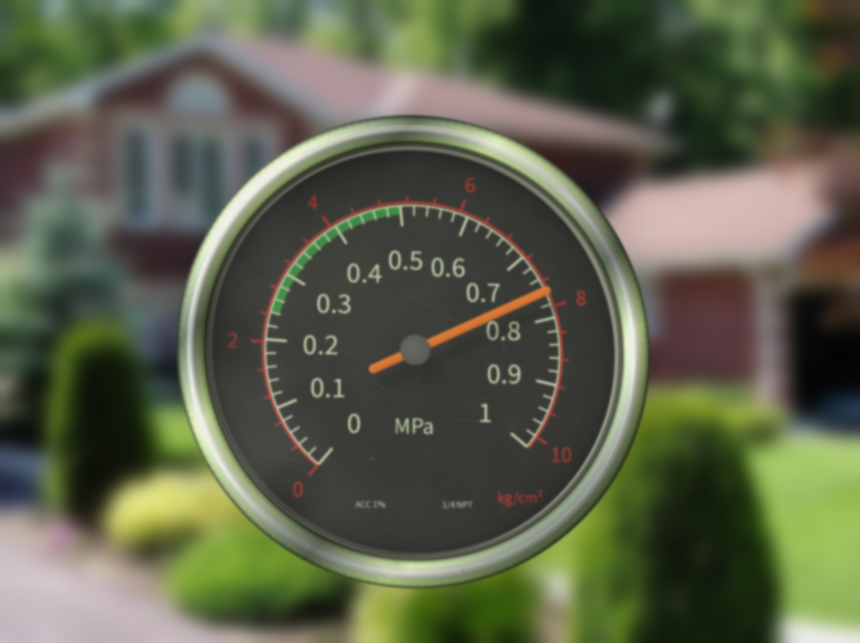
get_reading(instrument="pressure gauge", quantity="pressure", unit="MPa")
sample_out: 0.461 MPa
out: 0.76 MPa
